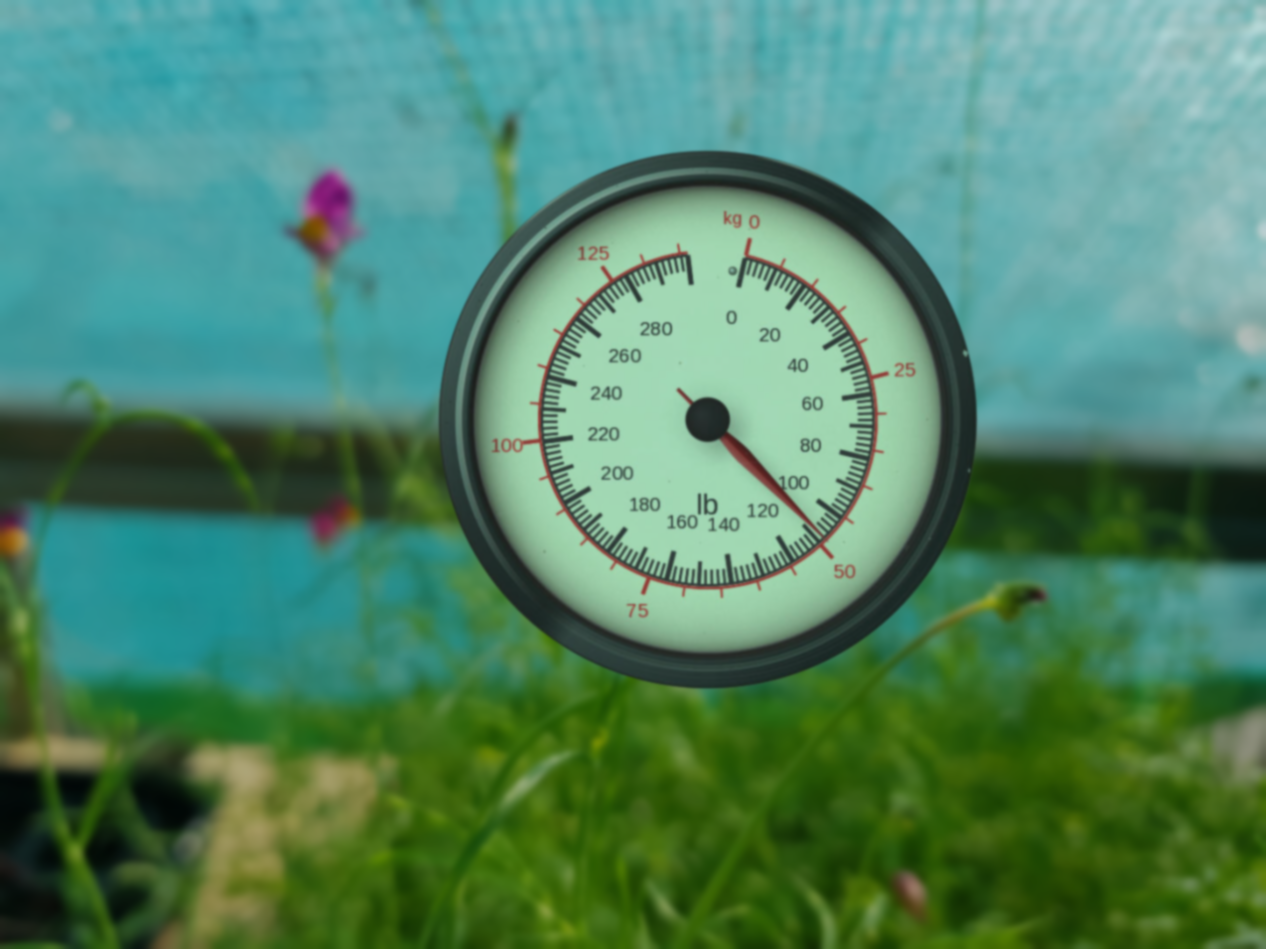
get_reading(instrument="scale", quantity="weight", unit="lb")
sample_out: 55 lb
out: 108 lb
